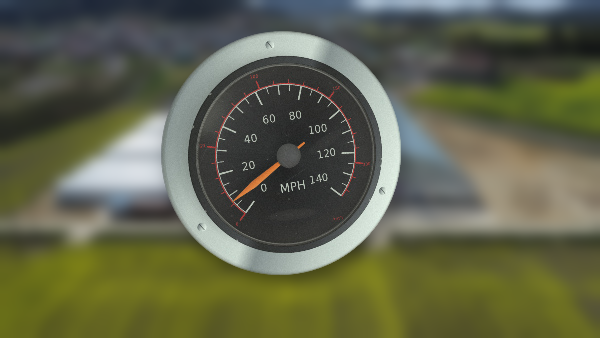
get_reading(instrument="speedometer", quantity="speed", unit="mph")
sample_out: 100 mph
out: 7.5 mph
